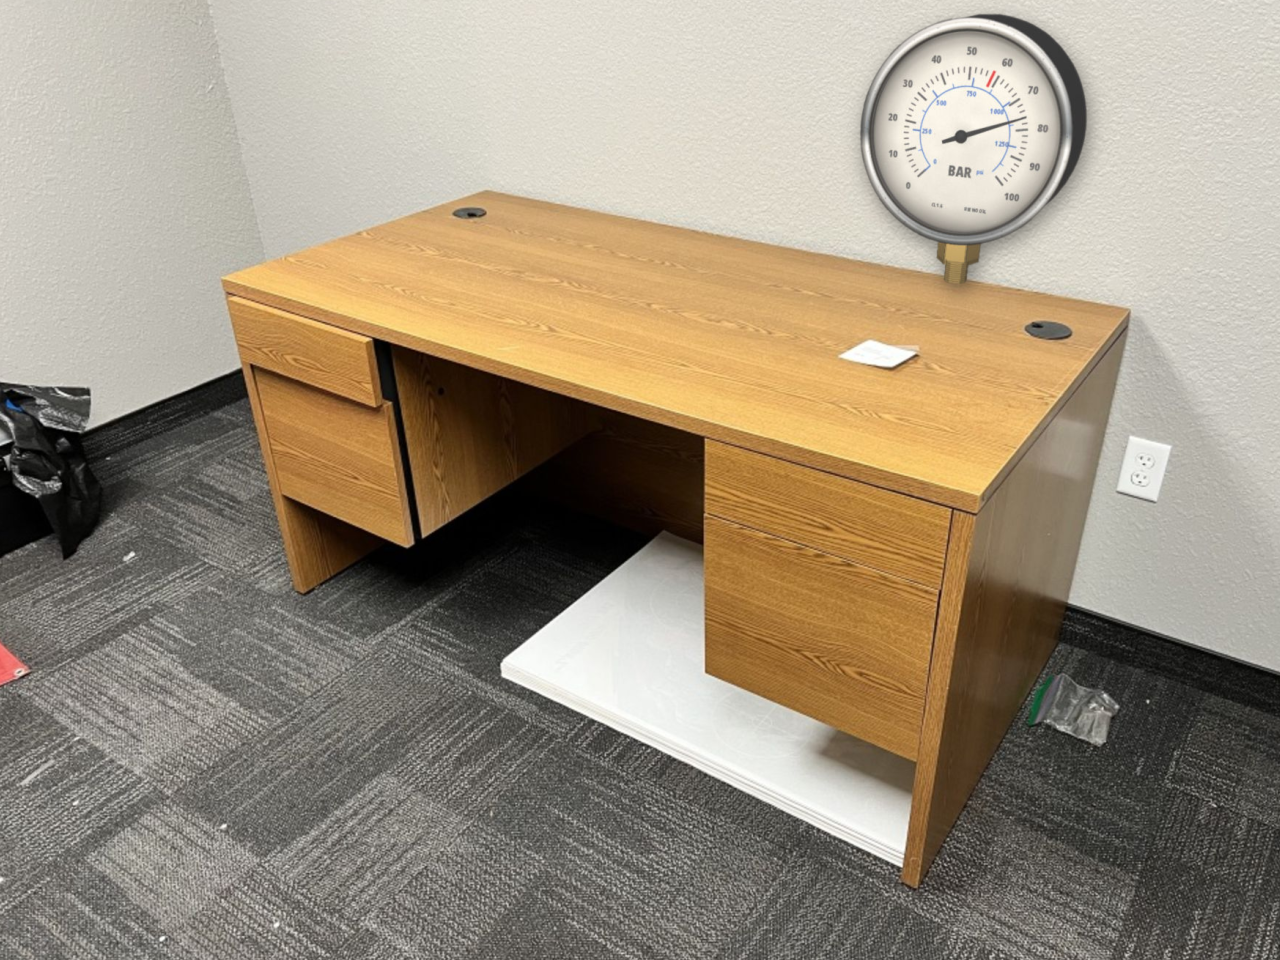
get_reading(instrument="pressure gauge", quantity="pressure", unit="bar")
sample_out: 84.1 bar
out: 76 bar
